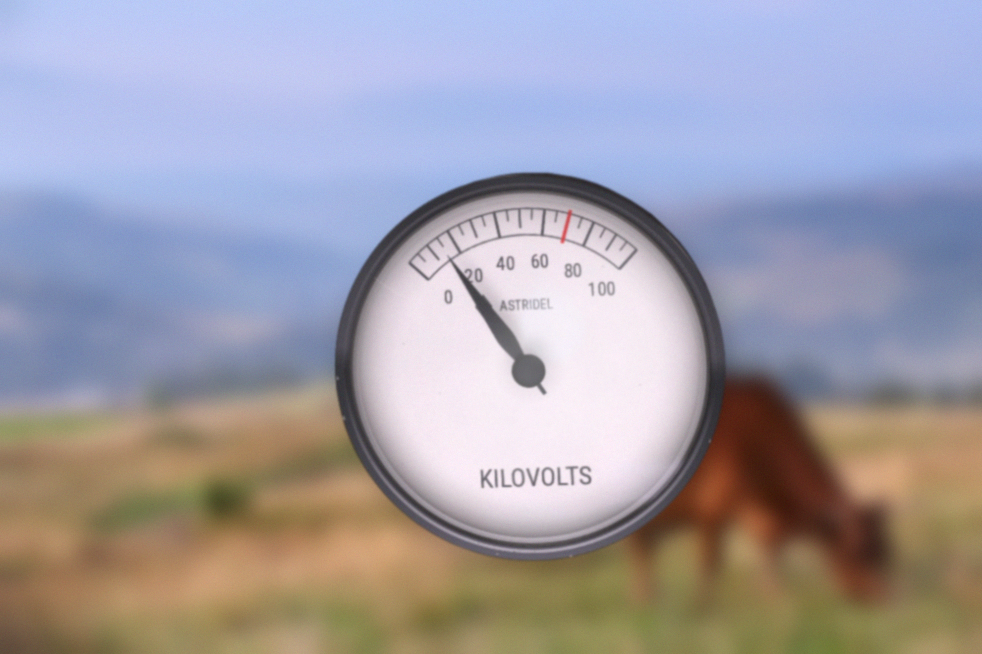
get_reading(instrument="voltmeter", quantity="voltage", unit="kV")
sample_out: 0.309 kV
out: 15 kV
